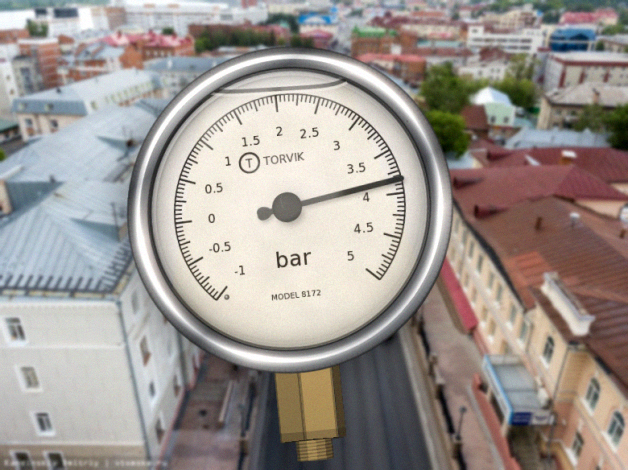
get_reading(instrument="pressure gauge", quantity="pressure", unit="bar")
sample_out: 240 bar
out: 3.85 bar
